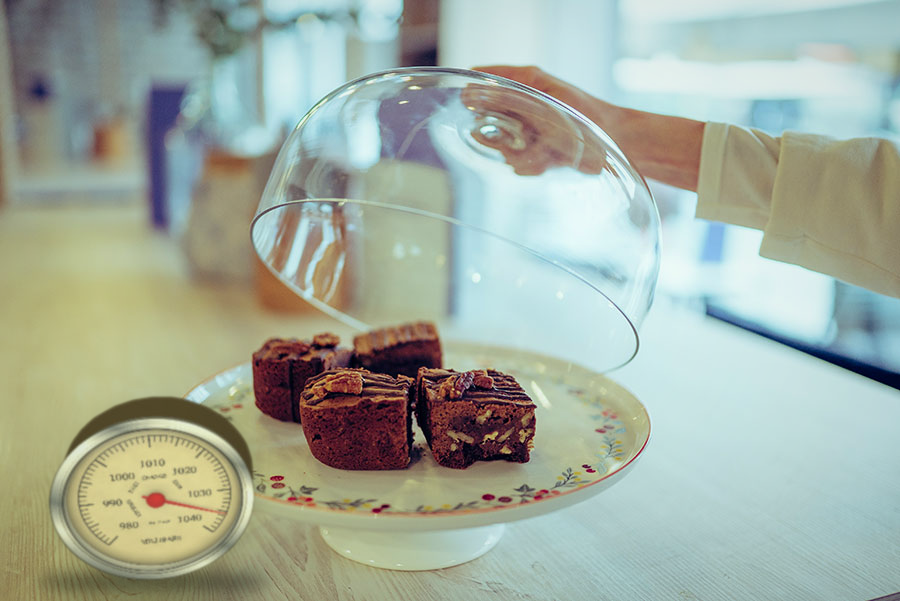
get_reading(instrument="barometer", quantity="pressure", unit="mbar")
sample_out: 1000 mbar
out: 1035 mbar
